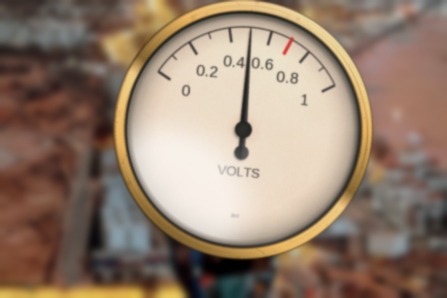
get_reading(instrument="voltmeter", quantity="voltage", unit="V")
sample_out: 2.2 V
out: 0.5 V
